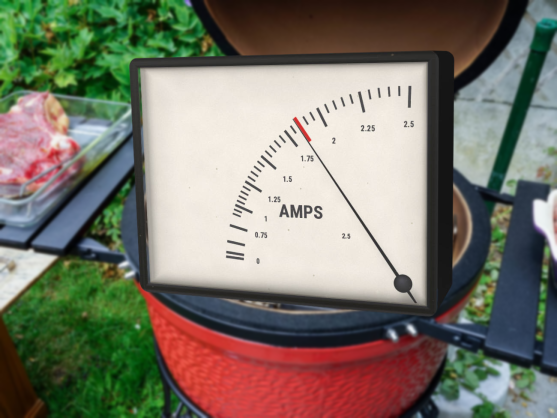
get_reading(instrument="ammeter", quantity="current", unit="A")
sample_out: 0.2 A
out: 1.85 A
